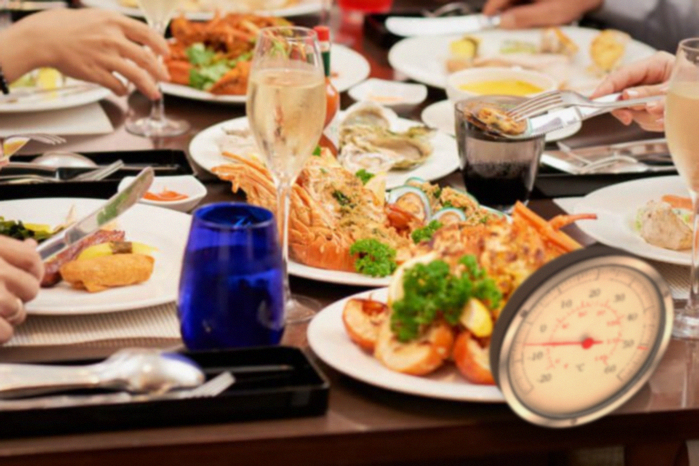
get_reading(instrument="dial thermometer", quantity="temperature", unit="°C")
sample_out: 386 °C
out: -5 °C
